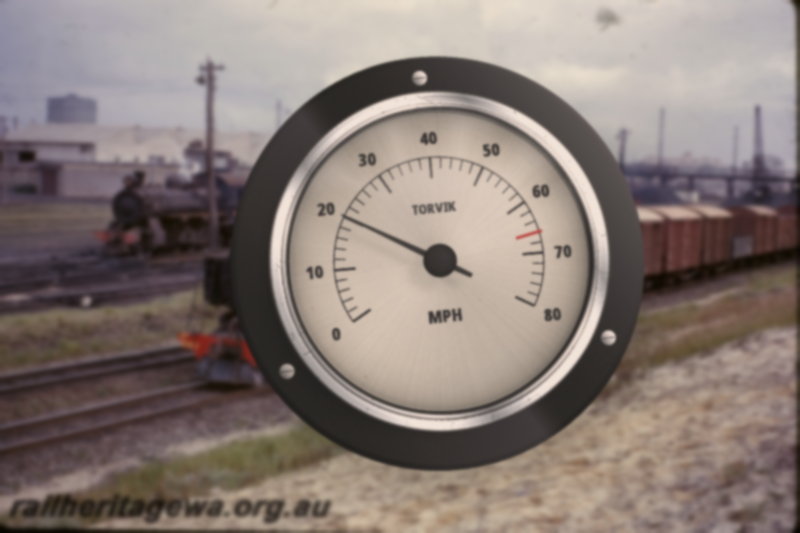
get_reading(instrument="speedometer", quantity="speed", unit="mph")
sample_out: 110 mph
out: 20 mph
